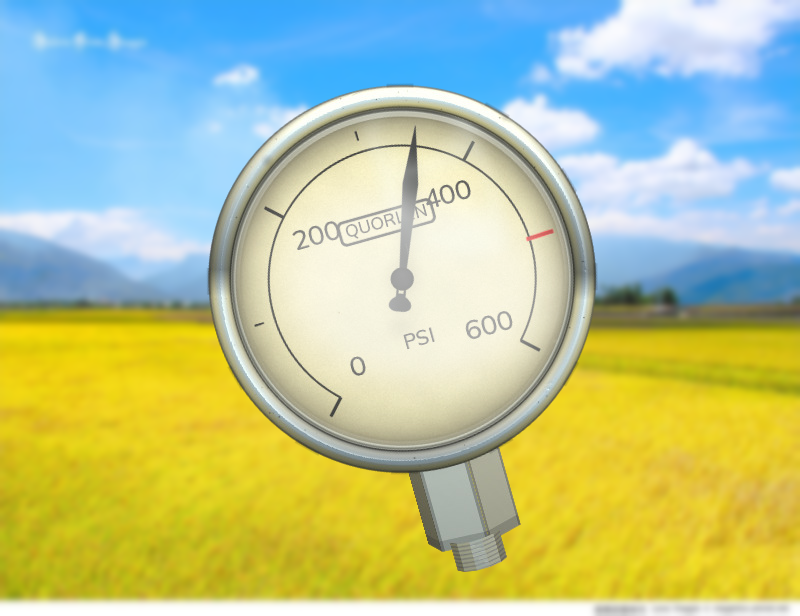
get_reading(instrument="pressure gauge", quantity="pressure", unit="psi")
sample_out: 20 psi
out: 350 psi
